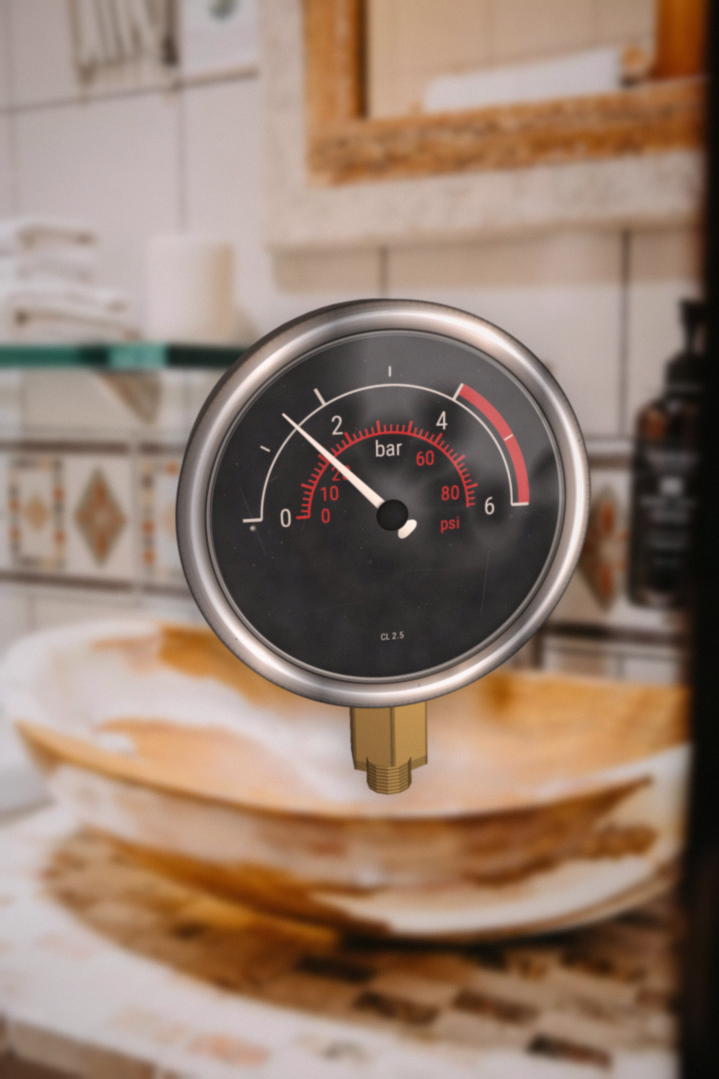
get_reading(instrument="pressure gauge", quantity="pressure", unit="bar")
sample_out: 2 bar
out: 1.5 bar
